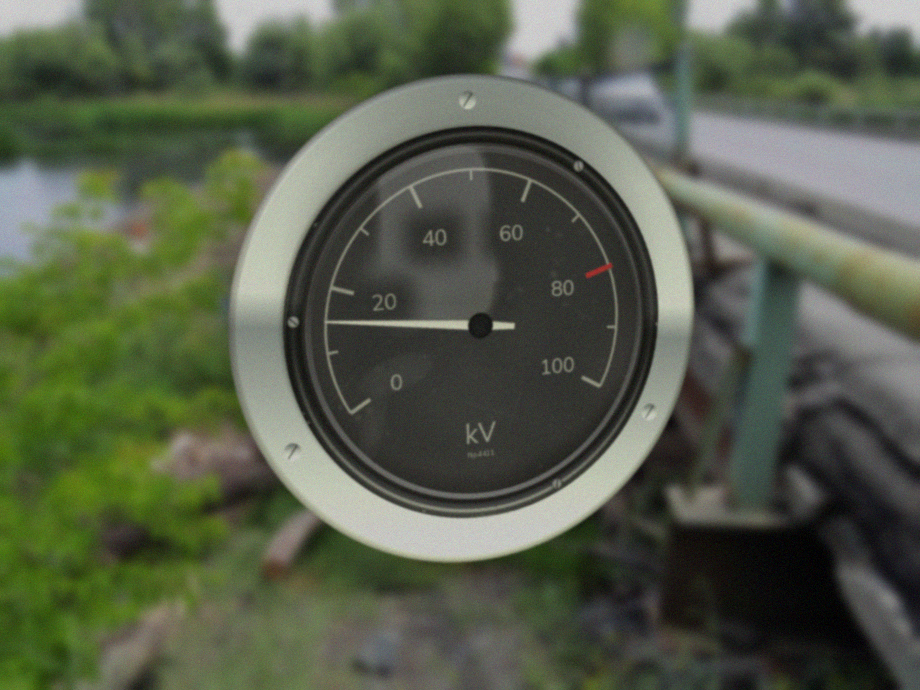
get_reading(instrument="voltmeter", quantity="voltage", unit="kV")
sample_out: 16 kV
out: 15 kV
